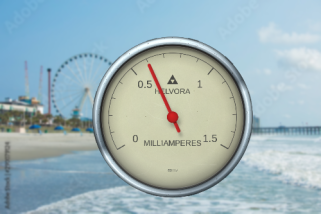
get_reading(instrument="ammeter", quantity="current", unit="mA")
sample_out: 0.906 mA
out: 0.6 mA
